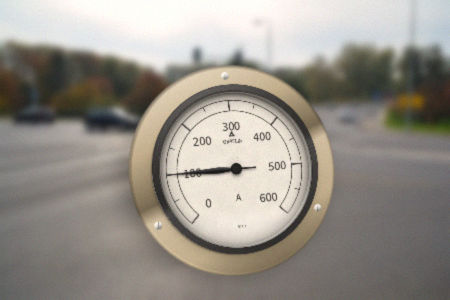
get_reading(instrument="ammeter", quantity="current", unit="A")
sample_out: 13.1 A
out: 100 A
